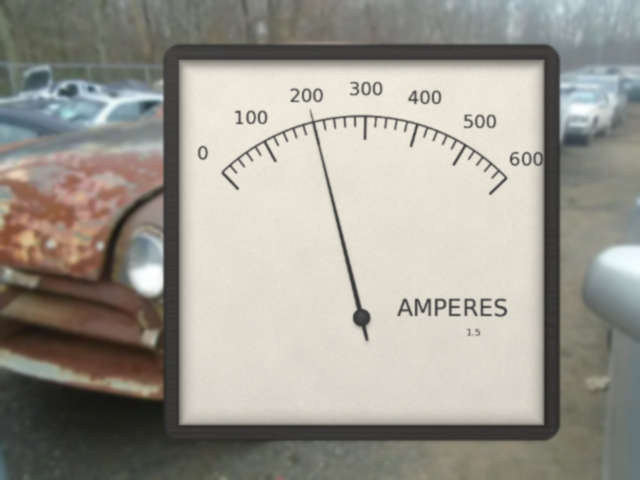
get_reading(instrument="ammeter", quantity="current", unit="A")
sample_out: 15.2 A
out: 200 A
